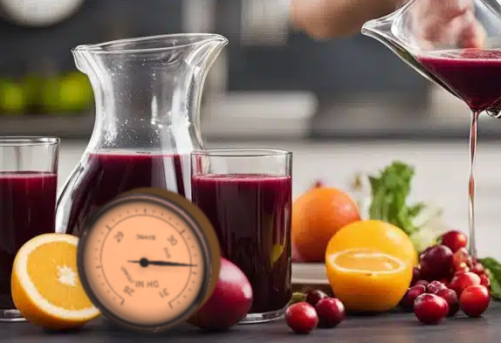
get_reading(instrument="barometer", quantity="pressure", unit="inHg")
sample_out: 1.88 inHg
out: 30.4 inHg
